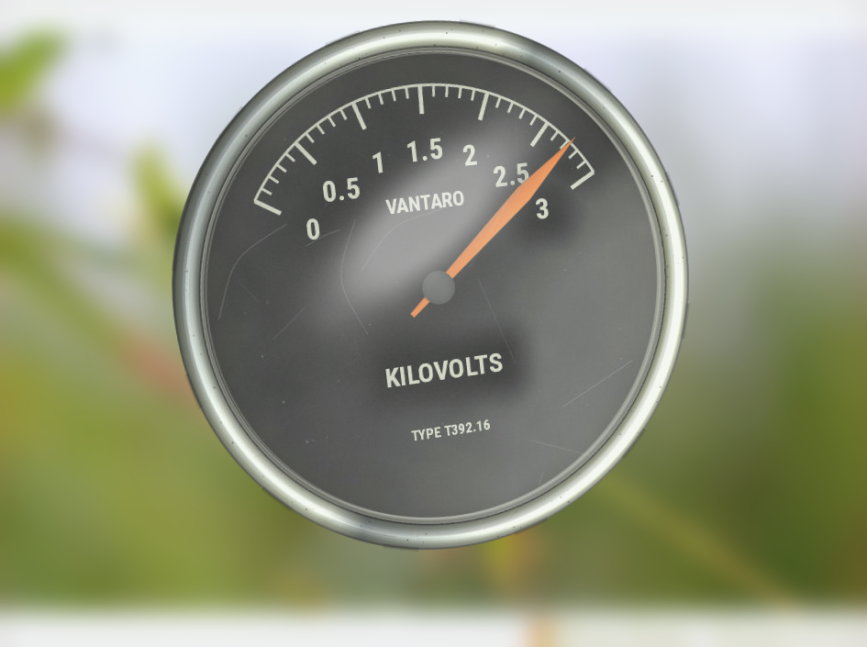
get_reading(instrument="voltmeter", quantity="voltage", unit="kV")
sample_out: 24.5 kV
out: 2.7 kV
